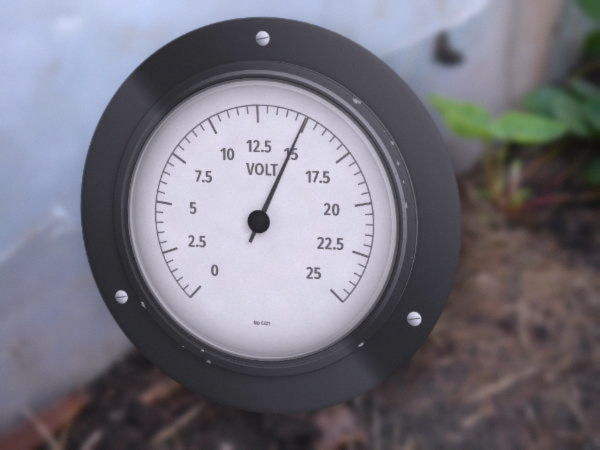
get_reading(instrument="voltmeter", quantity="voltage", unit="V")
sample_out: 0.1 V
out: 15 V
